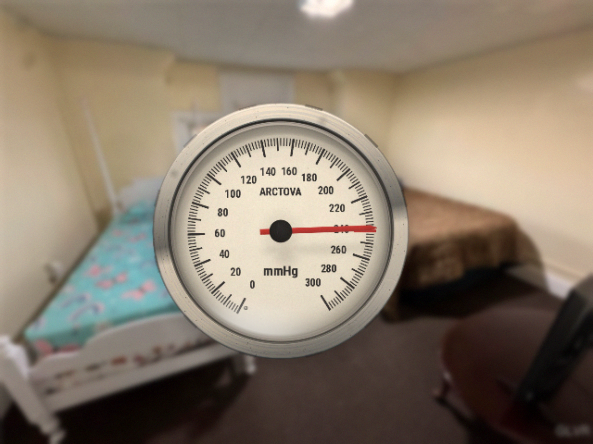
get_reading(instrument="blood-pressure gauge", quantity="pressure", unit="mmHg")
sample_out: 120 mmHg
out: 240 mmHg
